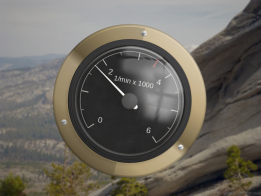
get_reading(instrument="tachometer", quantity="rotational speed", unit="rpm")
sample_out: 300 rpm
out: 1750 rpm
